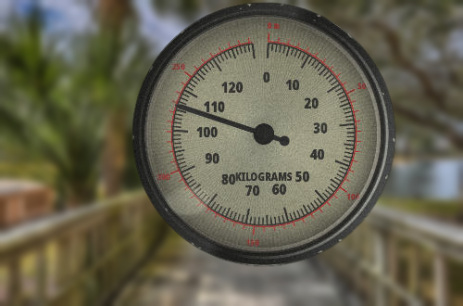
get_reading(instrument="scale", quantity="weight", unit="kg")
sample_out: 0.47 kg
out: 106 kg
